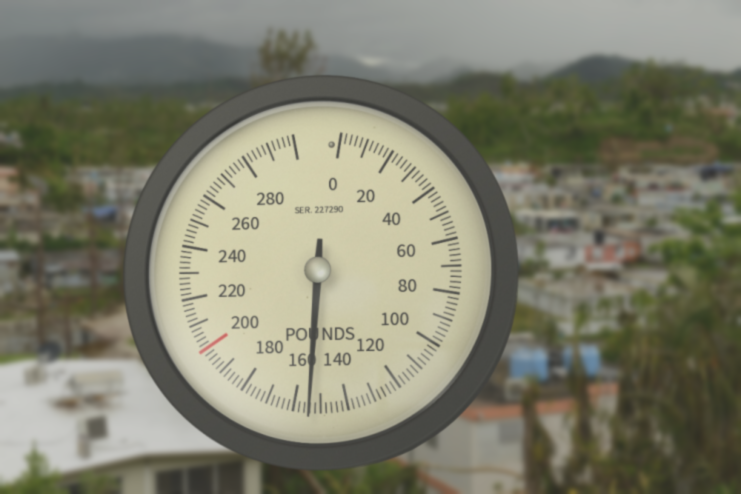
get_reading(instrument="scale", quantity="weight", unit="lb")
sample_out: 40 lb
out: 154 lb
